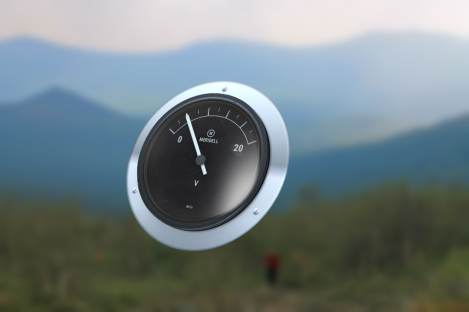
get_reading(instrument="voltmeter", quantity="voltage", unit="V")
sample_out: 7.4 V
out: 4 V
